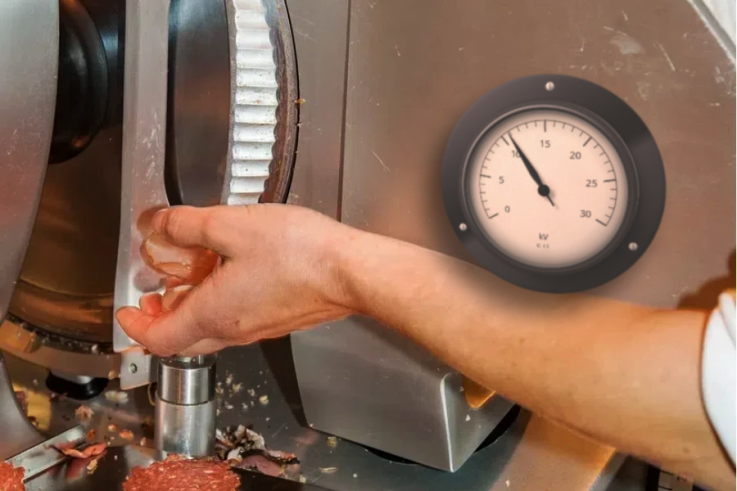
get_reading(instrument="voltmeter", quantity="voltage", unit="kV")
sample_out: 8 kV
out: 11 kV
